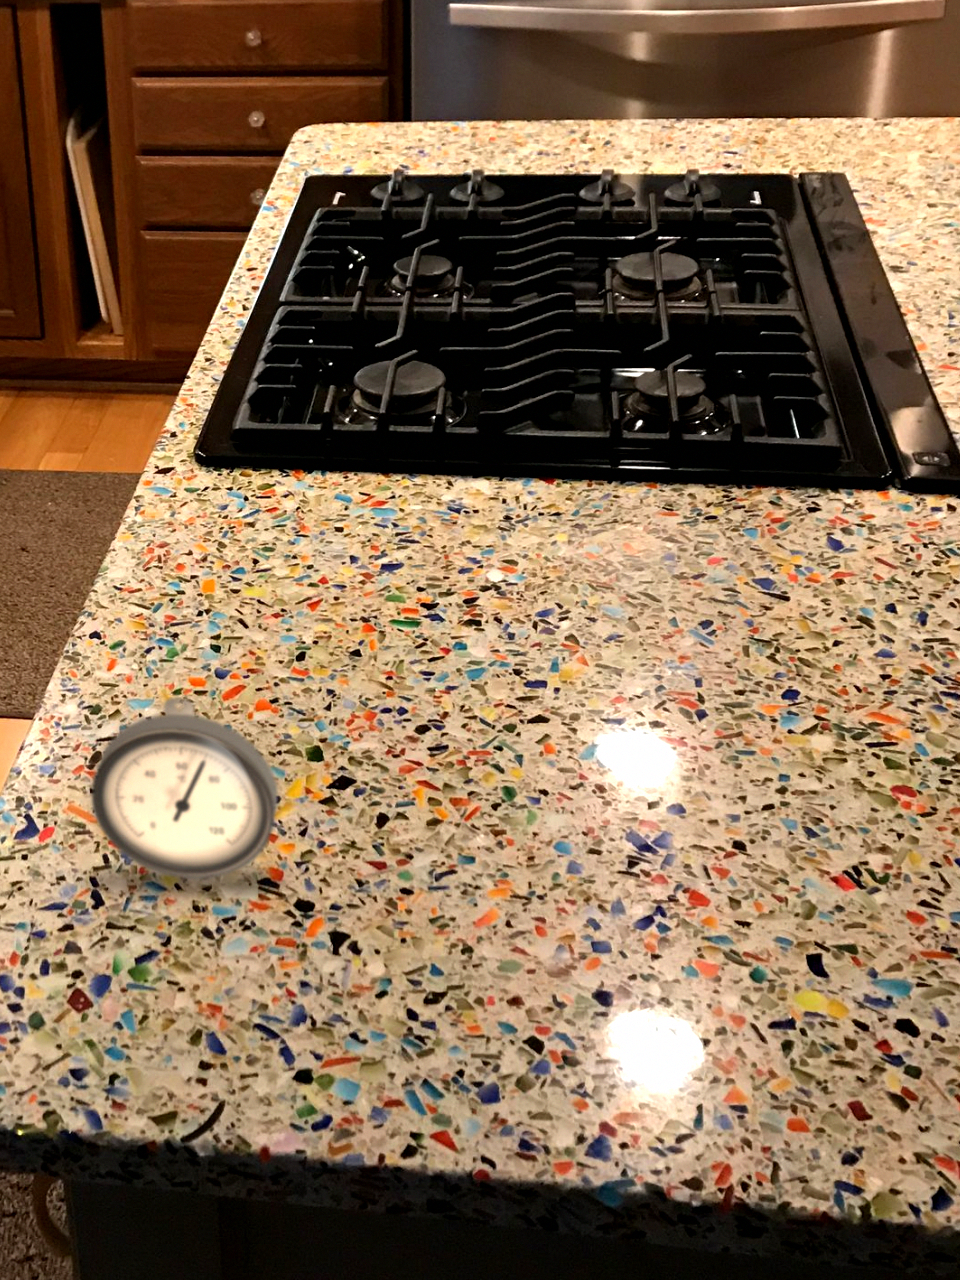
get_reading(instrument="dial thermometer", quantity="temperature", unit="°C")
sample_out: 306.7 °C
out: 70 °C
